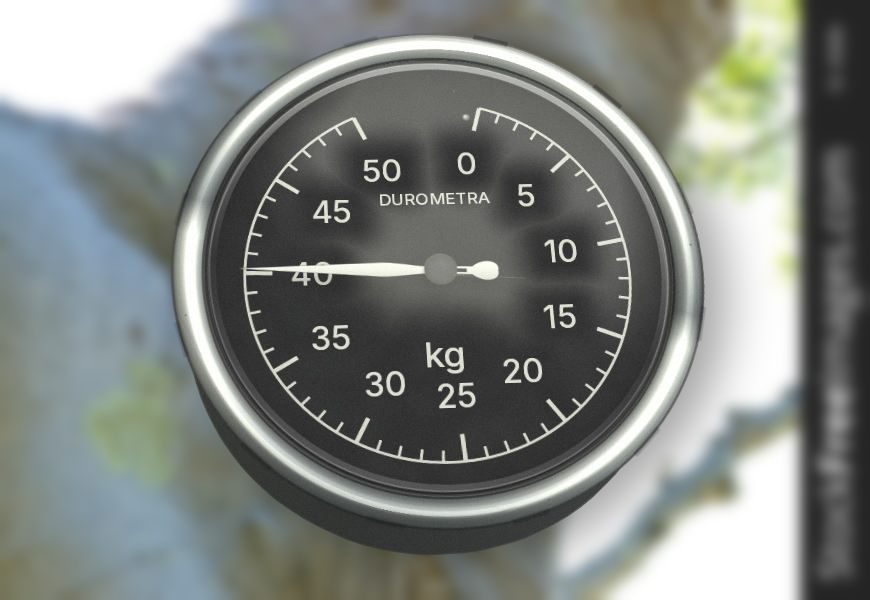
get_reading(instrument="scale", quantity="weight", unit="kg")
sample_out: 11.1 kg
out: 40 kg
